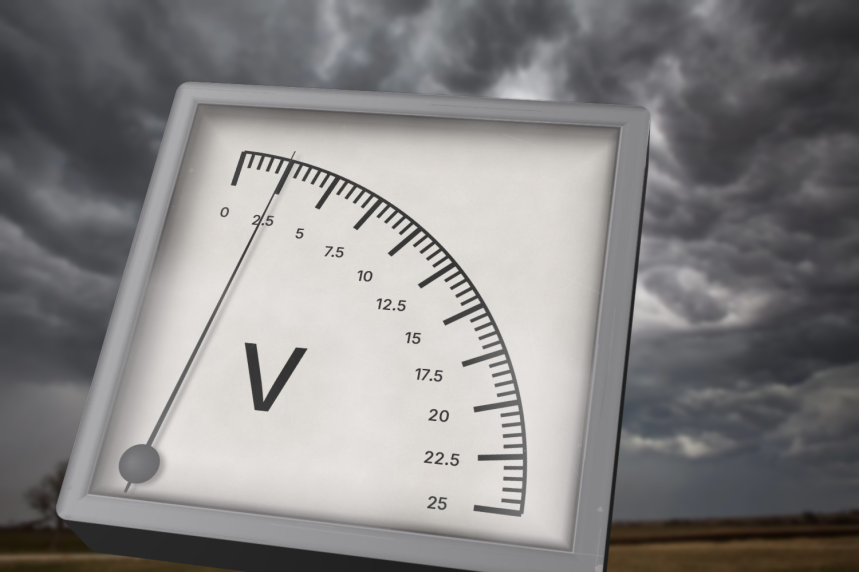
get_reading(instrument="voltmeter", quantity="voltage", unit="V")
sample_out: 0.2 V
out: 2.5 V
